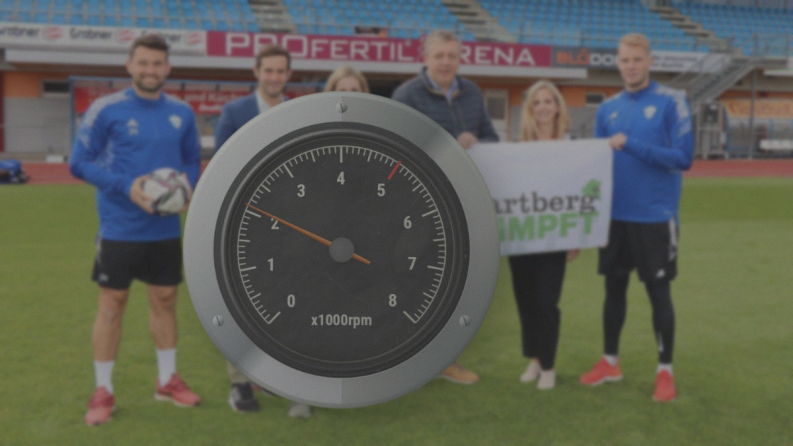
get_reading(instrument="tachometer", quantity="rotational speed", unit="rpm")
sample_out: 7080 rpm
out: 2100 rpm
